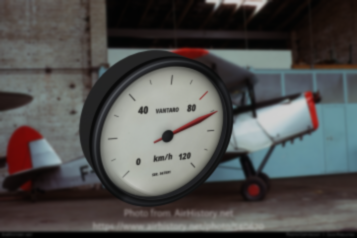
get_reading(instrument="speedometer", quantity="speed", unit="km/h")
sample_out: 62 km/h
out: 90 km/h
